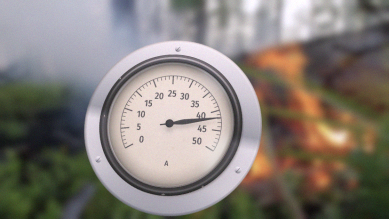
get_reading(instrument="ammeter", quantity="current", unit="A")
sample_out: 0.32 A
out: 42 A
